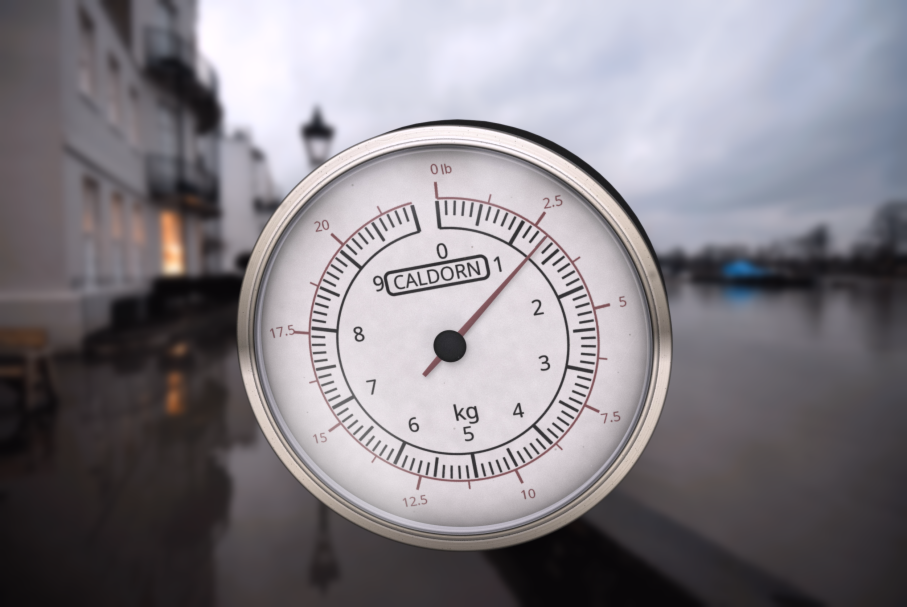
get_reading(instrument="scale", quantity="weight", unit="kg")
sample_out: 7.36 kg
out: 1.3 kg
